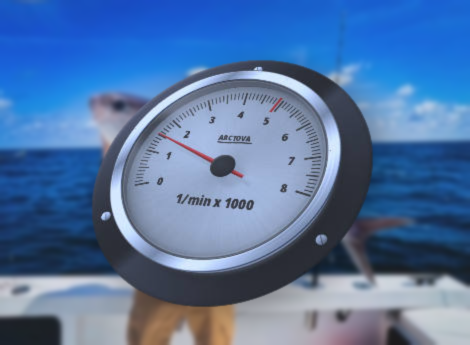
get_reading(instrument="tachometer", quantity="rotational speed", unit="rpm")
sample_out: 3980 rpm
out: 1500 rpm
